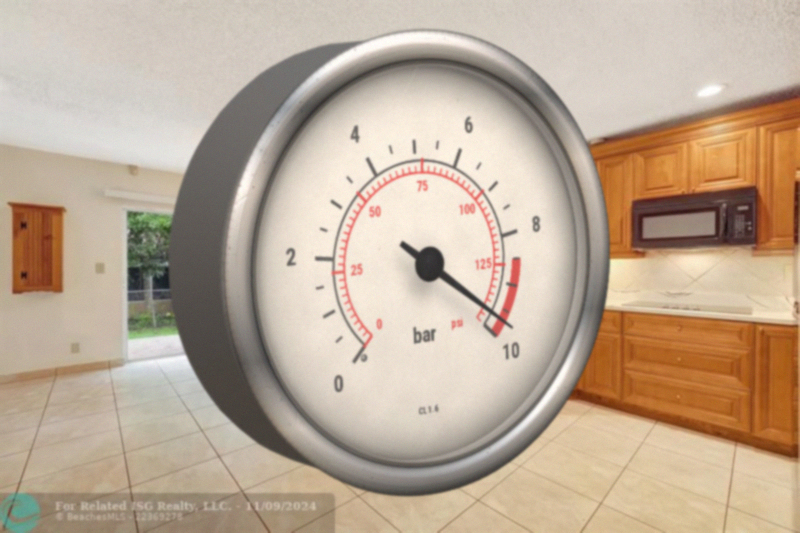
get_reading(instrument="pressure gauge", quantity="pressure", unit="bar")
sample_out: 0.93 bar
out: 9.75 bar
